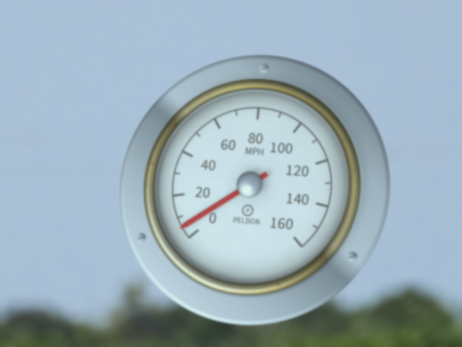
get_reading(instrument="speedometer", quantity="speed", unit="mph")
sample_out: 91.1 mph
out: 5 mph
